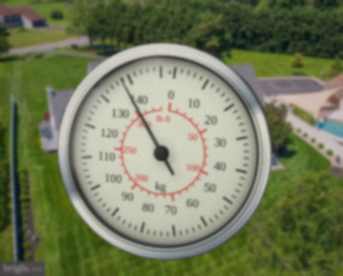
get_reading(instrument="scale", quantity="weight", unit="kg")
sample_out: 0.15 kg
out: 138 kg
